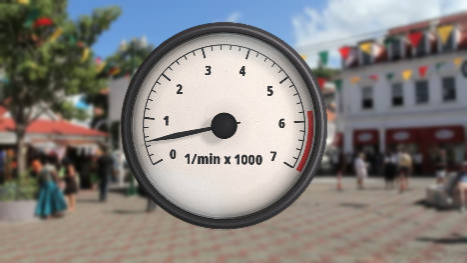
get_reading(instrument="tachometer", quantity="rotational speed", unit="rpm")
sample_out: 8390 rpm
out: 500 rpm
